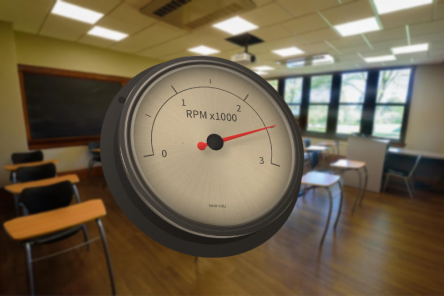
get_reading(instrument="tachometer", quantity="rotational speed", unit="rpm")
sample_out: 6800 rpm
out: 2500 rpm
